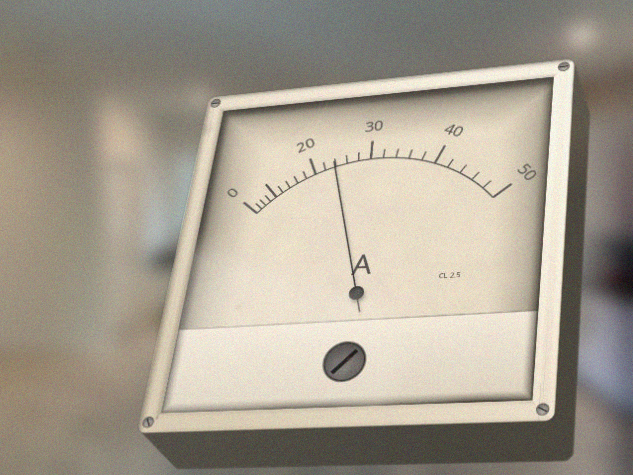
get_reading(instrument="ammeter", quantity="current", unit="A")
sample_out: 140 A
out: 24 A
